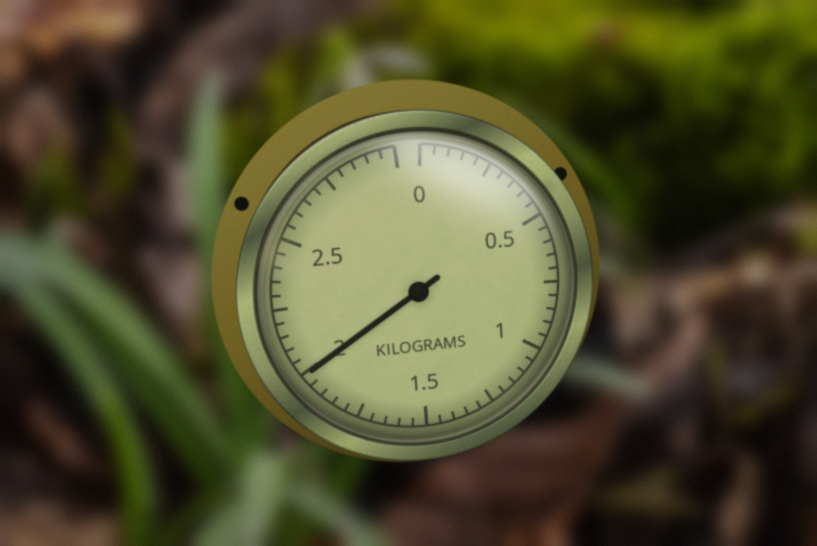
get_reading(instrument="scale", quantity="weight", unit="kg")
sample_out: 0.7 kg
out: 2 kg
